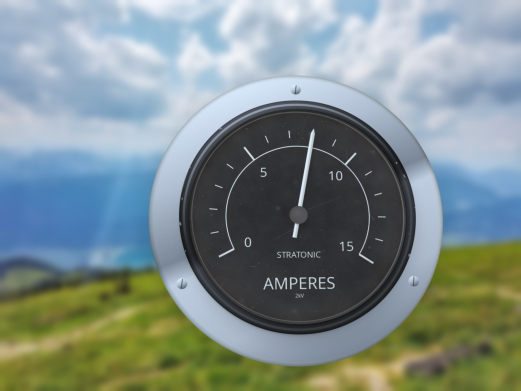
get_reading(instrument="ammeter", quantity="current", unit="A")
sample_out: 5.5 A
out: 8 A
